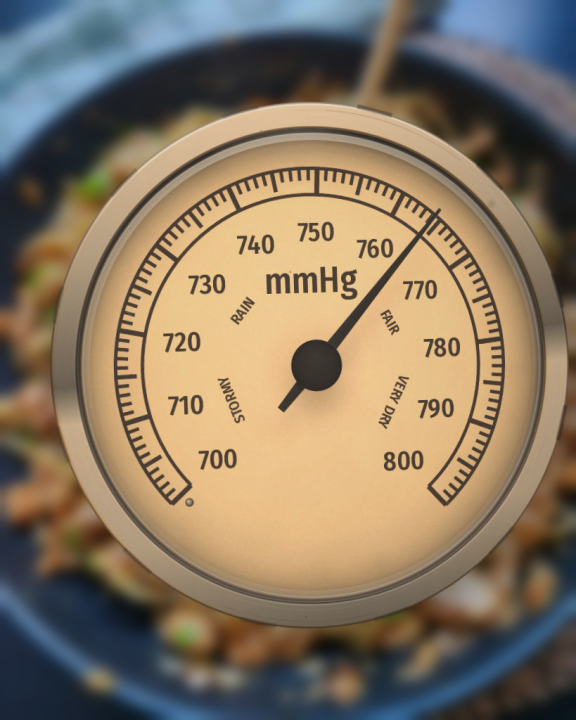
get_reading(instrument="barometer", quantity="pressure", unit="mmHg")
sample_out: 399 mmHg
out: 764 mmHg
